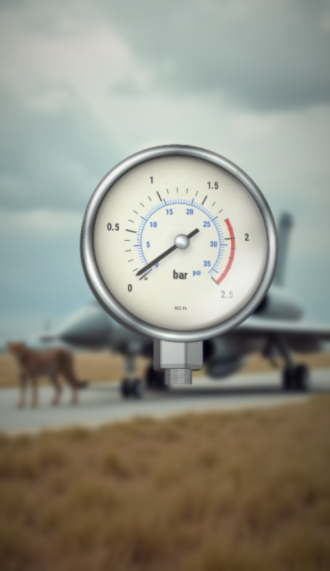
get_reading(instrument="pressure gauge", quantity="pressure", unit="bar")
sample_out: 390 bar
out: 0.05 bar
